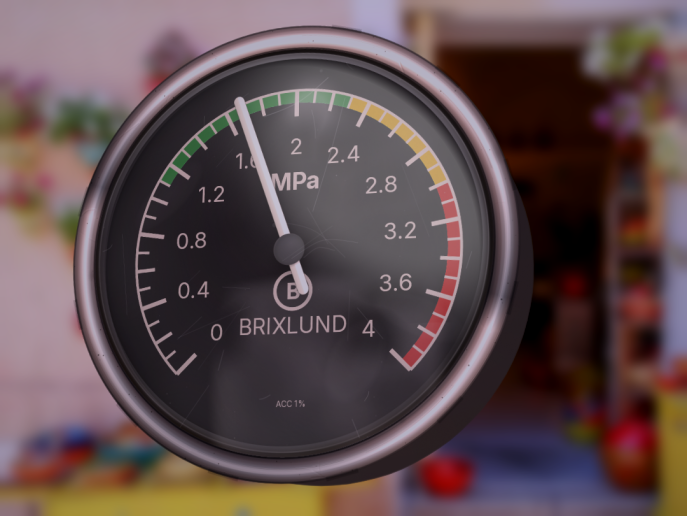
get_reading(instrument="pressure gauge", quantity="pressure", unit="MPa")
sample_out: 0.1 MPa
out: 1.7 MPa
